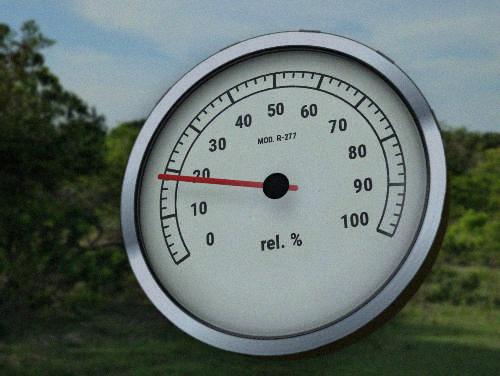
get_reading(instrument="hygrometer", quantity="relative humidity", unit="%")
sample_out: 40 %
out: 18 %
